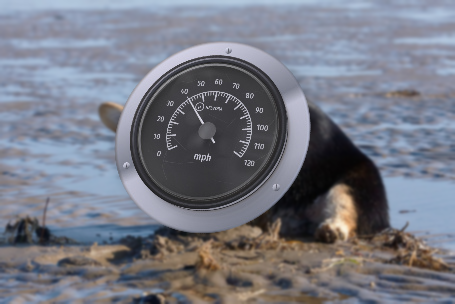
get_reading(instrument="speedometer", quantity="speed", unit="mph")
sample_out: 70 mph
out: 40 mph
